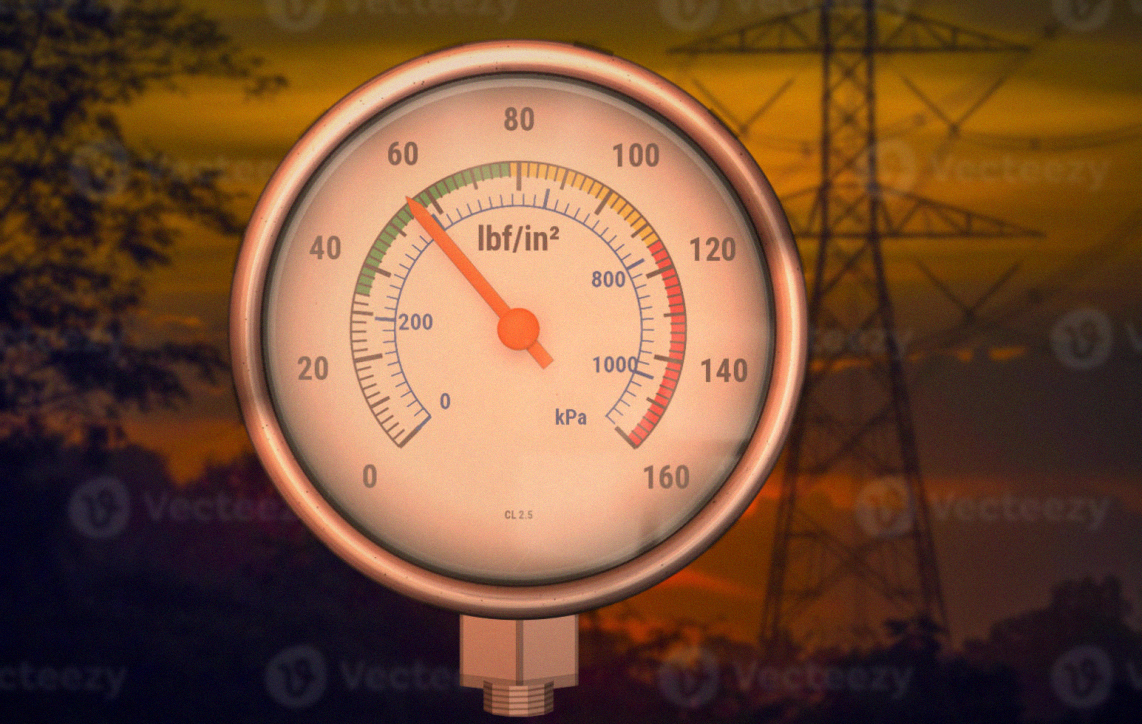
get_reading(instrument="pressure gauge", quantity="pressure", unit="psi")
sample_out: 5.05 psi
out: 56 psi
